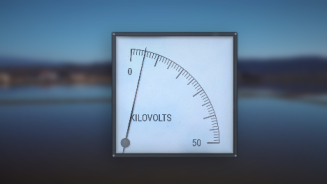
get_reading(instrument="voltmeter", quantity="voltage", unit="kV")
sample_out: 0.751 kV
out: 5 kV
